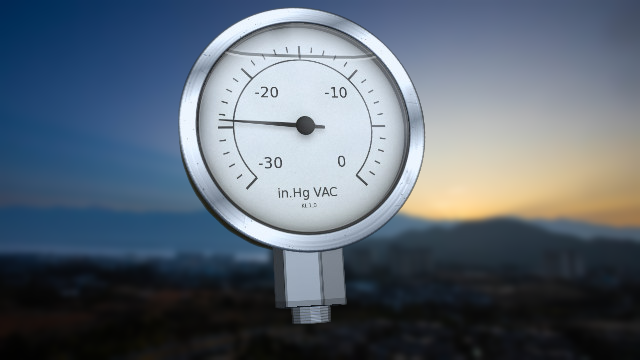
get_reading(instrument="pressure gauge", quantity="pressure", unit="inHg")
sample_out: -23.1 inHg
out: -24.5 inHg
